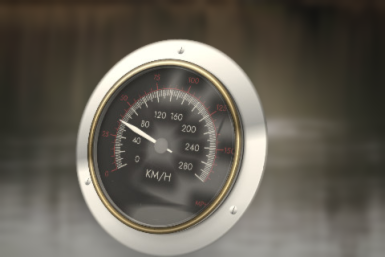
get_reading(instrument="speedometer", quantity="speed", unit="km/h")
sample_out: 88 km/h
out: 60 km/h
